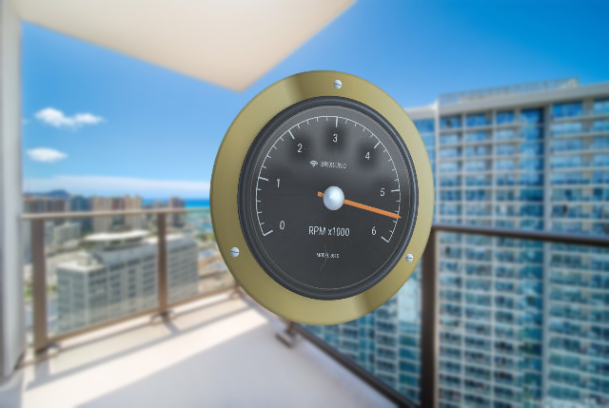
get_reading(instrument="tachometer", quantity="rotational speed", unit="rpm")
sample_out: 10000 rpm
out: 5500 rpm
